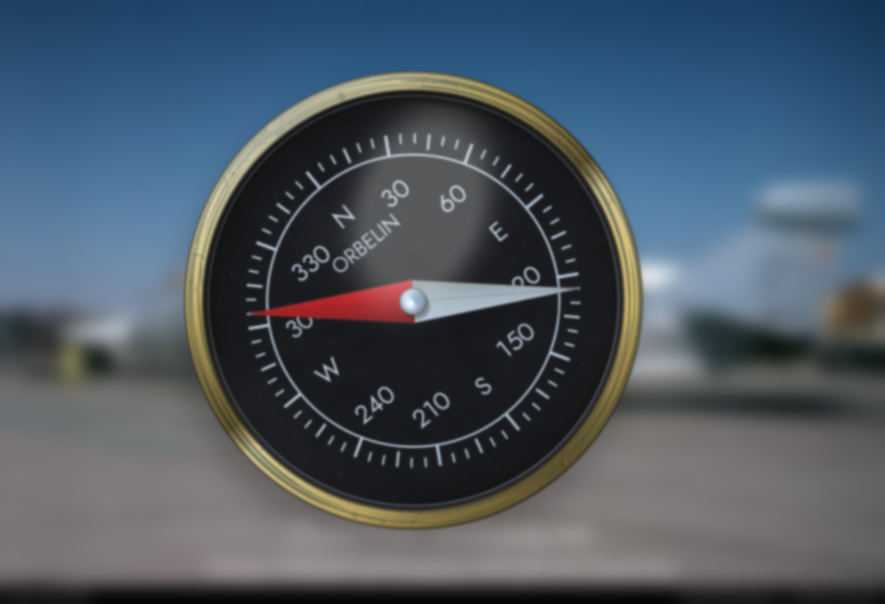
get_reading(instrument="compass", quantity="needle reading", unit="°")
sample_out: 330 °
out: 305 °
